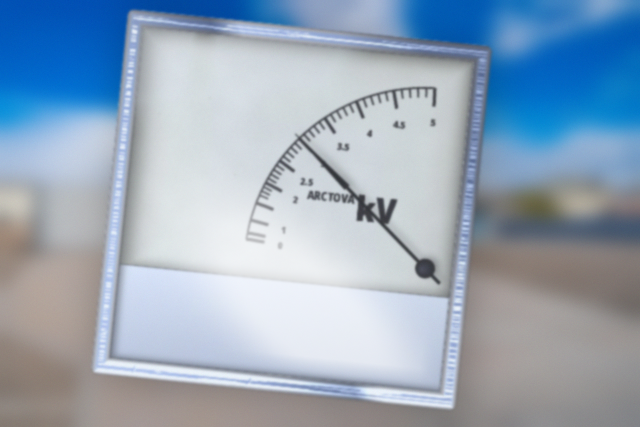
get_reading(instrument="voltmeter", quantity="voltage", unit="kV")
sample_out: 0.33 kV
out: 3 kV
